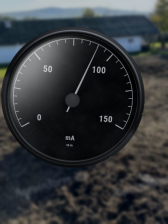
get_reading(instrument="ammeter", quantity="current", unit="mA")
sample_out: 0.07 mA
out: 90 mA
